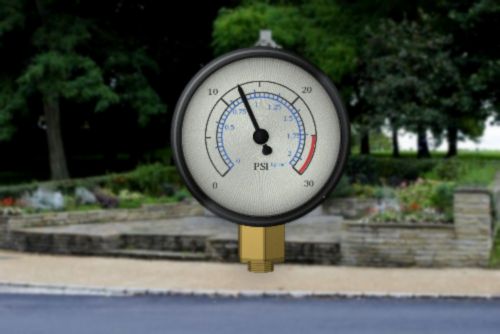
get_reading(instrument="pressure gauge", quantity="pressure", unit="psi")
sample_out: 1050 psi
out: 12.5 psi
